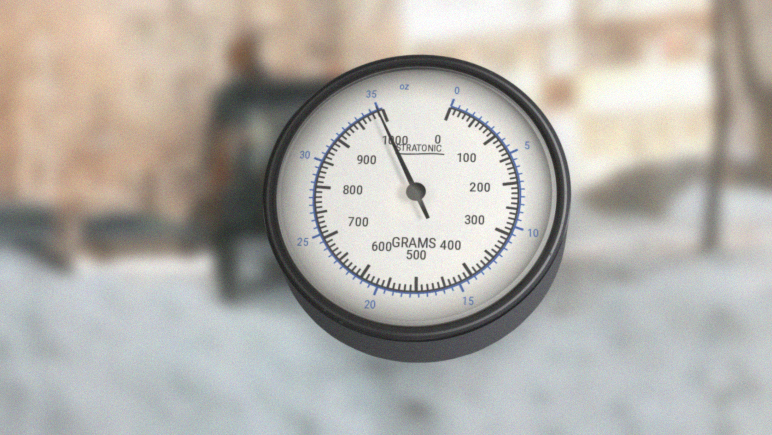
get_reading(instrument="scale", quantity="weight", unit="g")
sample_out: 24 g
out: 990 g
